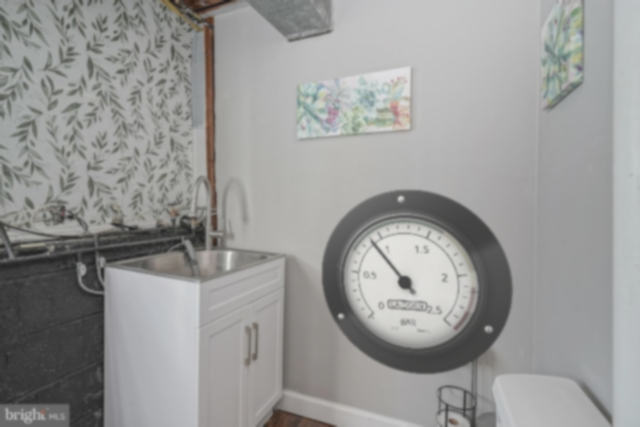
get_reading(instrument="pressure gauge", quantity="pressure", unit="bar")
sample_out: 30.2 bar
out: 0.9 bar
